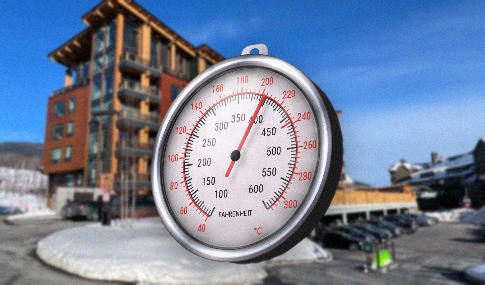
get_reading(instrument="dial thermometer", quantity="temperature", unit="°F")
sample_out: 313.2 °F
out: 400 °F
